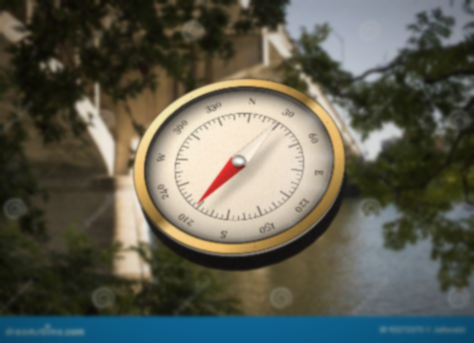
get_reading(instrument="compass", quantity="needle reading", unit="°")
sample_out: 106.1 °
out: 210 °
